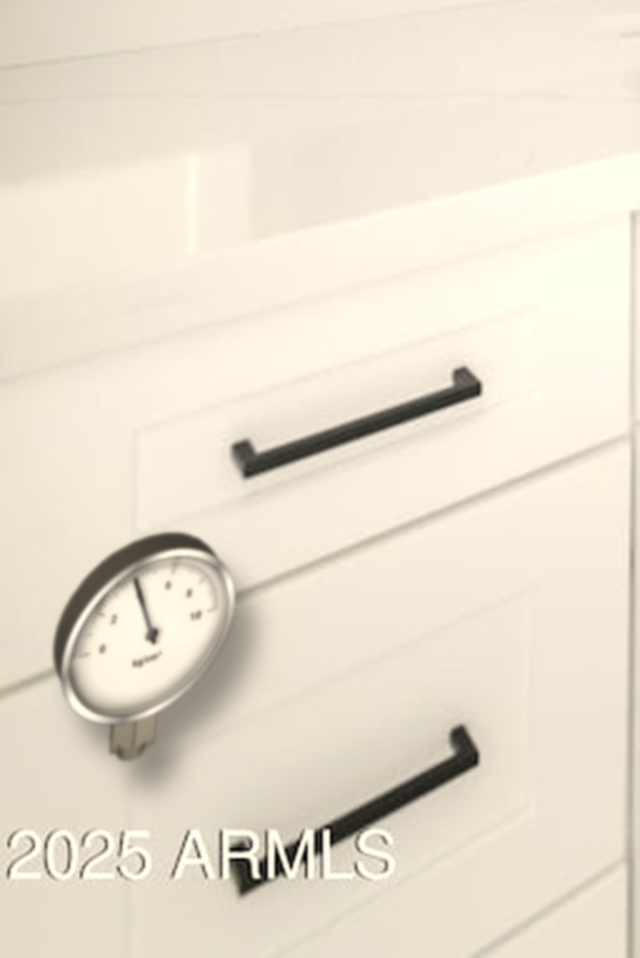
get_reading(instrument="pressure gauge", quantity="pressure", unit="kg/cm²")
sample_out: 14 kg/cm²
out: 4 kg/cm²
